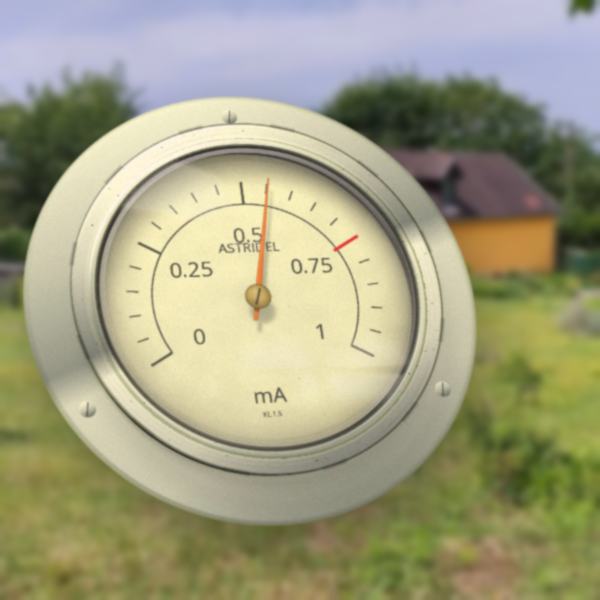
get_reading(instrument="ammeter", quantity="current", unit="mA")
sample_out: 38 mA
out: 0.55 mA
